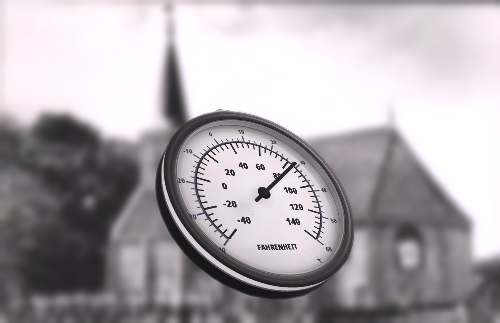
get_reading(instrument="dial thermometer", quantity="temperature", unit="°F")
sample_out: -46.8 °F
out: 84 °F
